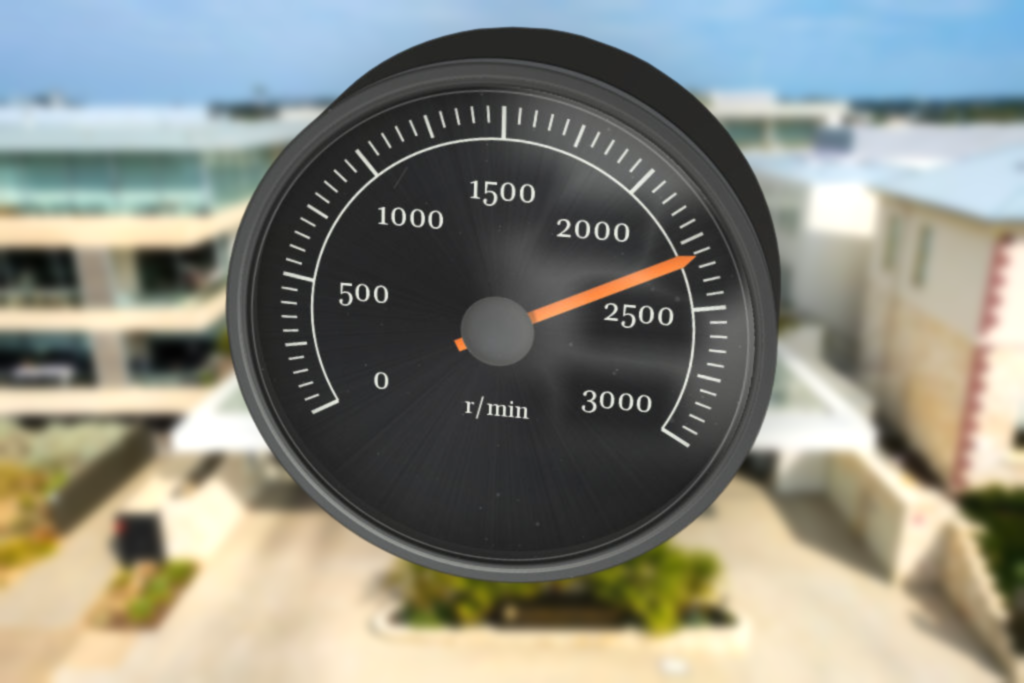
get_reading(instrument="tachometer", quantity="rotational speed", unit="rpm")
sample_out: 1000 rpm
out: 2300 rpm
